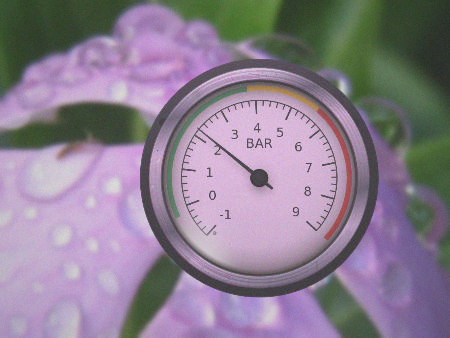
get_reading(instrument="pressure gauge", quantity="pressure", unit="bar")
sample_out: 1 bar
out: 2.2 bar
